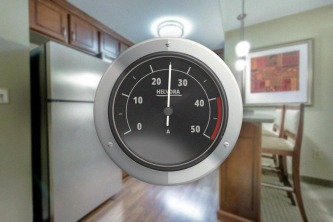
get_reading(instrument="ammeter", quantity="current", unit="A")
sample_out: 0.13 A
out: 25 A
